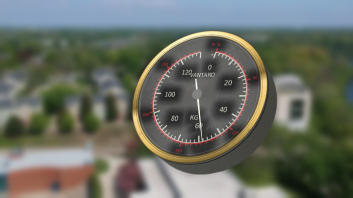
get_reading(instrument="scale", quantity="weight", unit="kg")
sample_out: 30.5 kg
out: 58 kg
